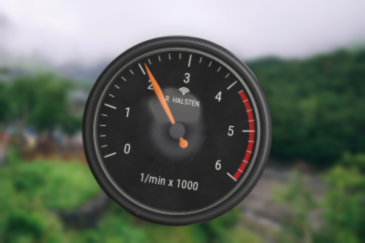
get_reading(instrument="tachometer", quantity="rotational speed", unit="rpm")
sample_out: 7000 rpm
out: 2100 rpm
